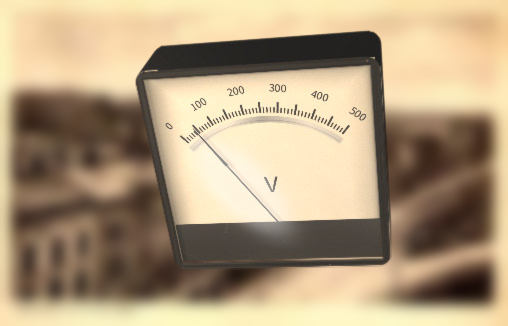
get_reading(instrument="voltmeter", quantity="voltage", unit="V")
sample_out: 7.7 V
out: 50 V
